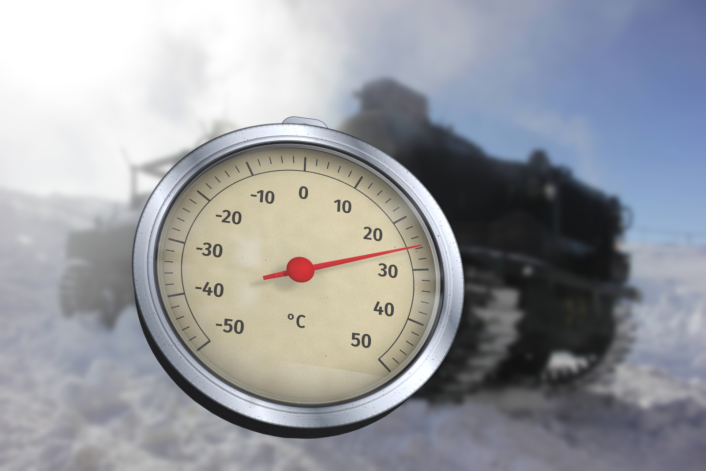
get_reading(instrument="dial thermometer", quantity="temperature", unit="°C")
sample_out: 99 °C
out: 26 °C
